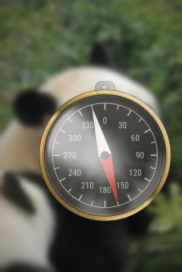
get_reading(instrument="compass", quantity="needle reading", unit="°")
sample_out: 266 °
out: 165 °
